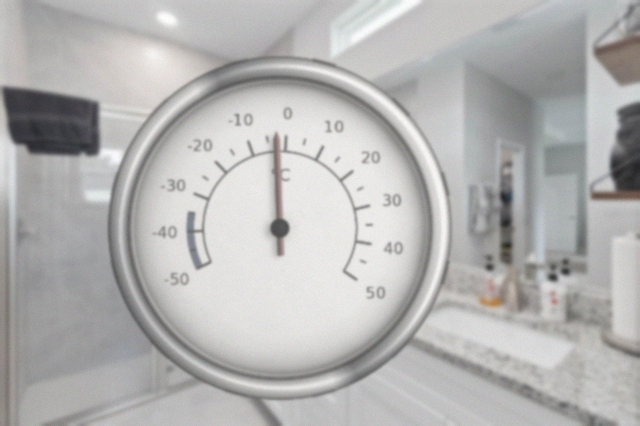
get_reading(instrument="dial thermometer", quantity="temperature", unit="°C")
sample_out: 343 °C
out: -2.5 °C
